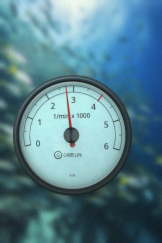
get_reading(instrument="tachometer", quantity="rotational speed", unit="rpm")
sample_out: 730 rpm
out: 2750 rpm
